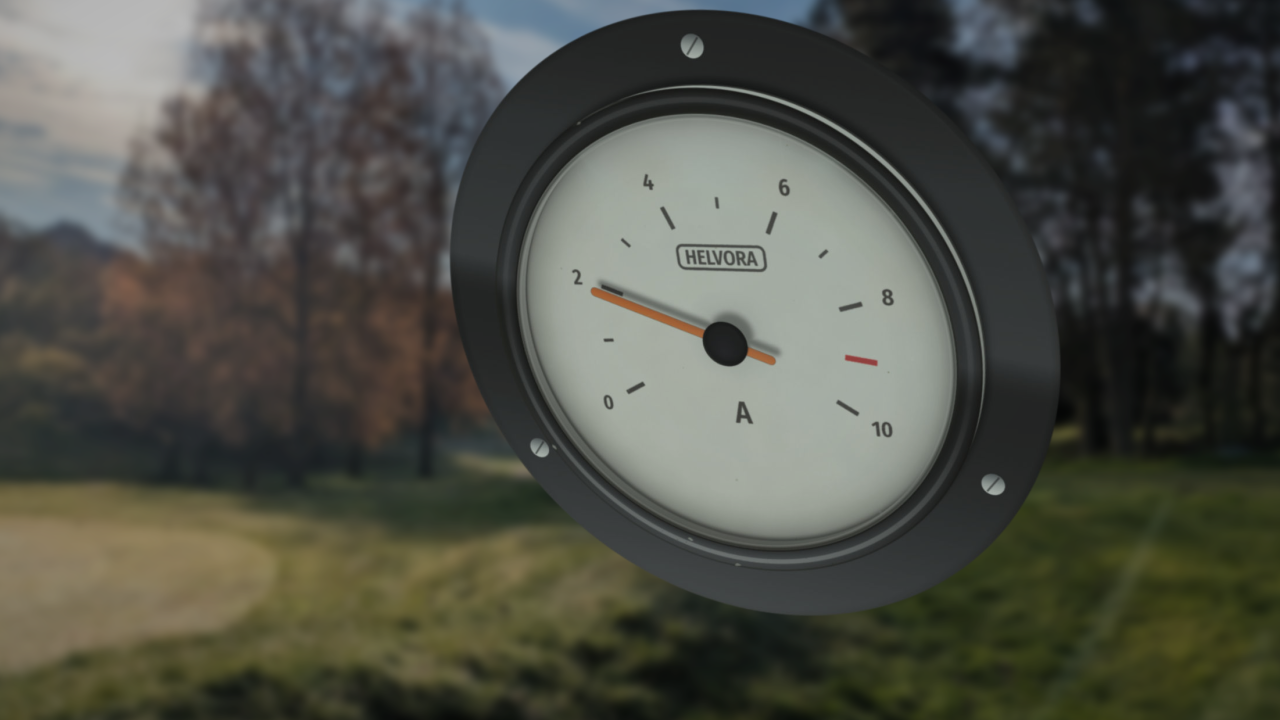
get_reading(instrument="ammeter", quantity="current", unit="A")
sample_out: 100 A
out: 2 A
